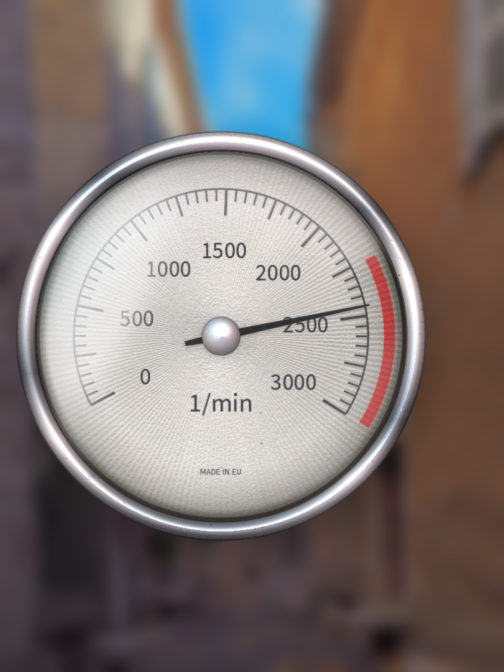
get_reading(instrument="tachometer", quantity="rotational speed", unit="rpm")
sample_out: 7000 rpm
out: 2450 rpm
